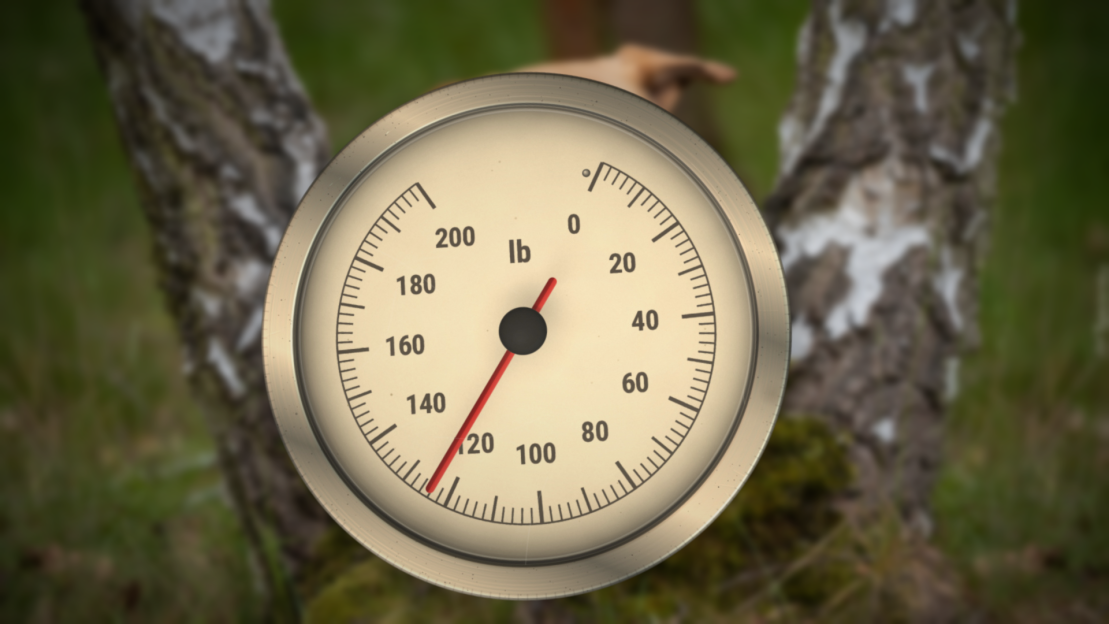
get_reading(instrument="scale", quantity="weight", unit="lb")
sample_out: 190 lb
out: 124 lb
